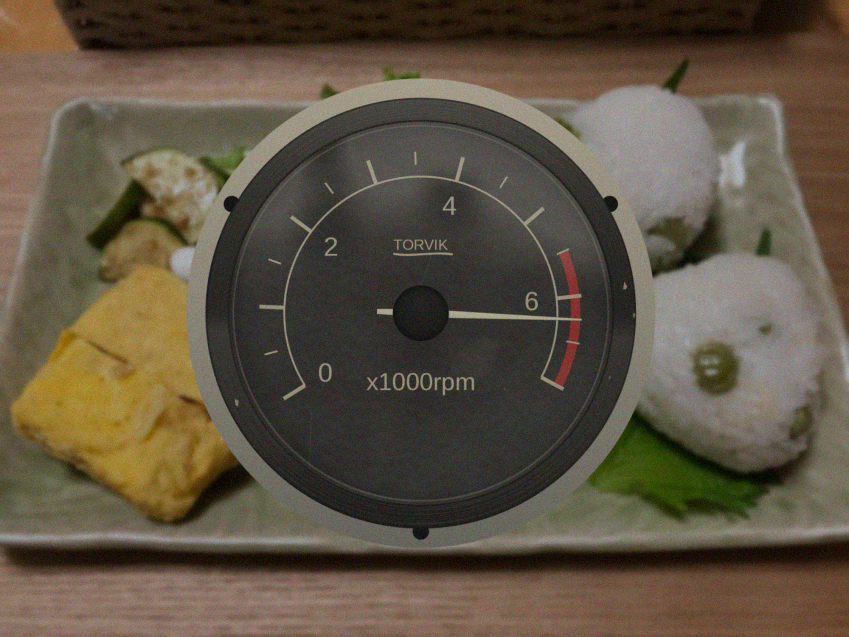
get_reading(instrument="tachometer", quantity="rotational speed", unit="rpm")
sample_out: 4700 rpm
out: 6250 rpm
